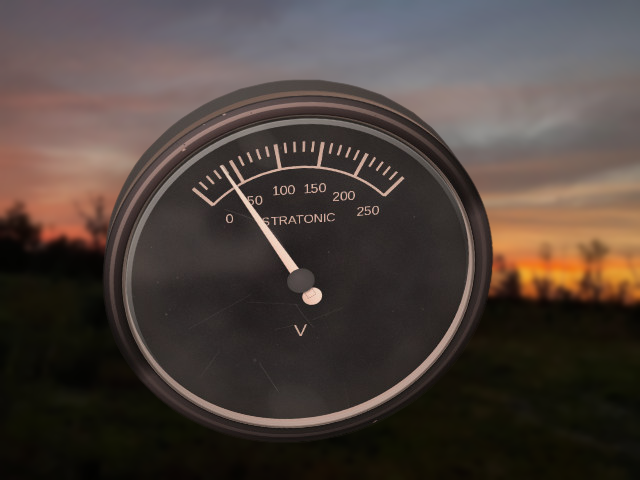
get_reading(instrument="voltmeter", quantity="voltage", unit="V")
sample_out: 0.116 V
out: 40 V
